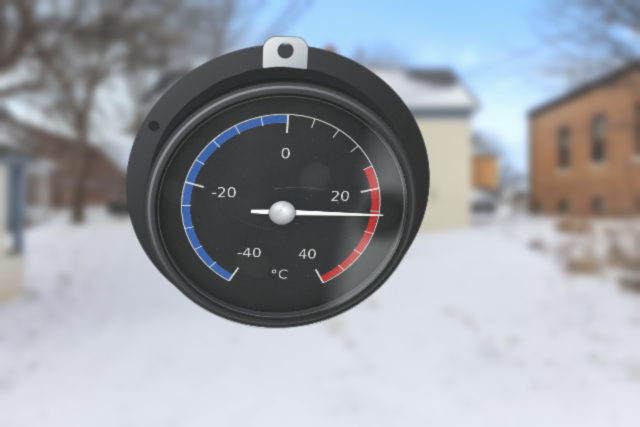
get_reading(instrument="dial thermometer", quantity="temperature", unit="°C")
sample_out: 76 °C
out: 24 °C
